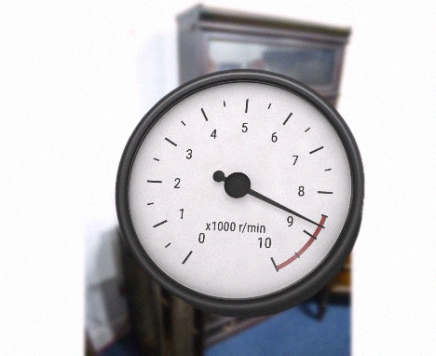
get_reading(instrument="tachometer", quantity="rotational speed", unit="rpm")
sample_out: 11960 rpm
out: 8750 rpm
